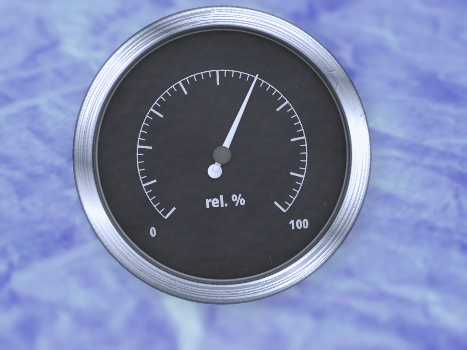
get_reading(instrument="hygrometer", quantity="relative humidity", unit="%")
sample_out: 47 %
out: 60 %
